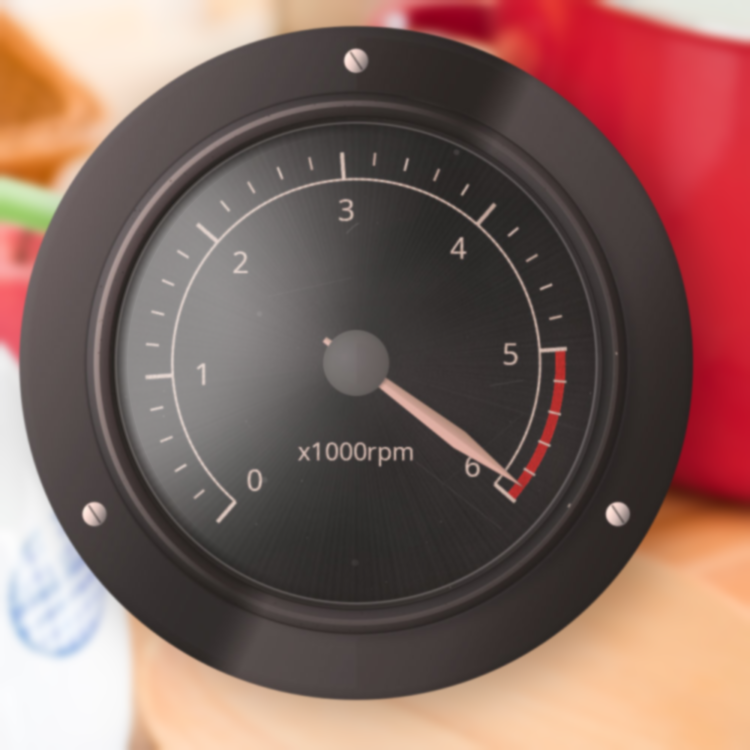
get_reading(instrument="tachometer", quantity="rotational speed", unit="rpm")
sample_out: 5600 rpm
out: 5900 rpm
